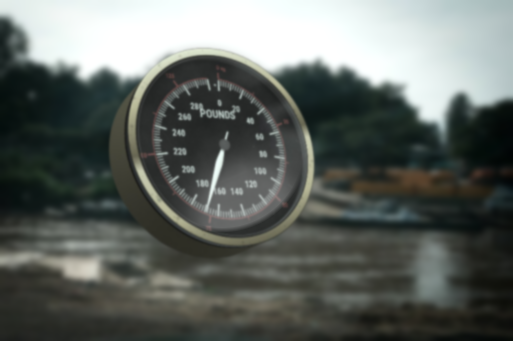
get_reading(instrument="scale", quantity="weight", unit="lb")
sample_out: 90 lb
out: 170 lb
